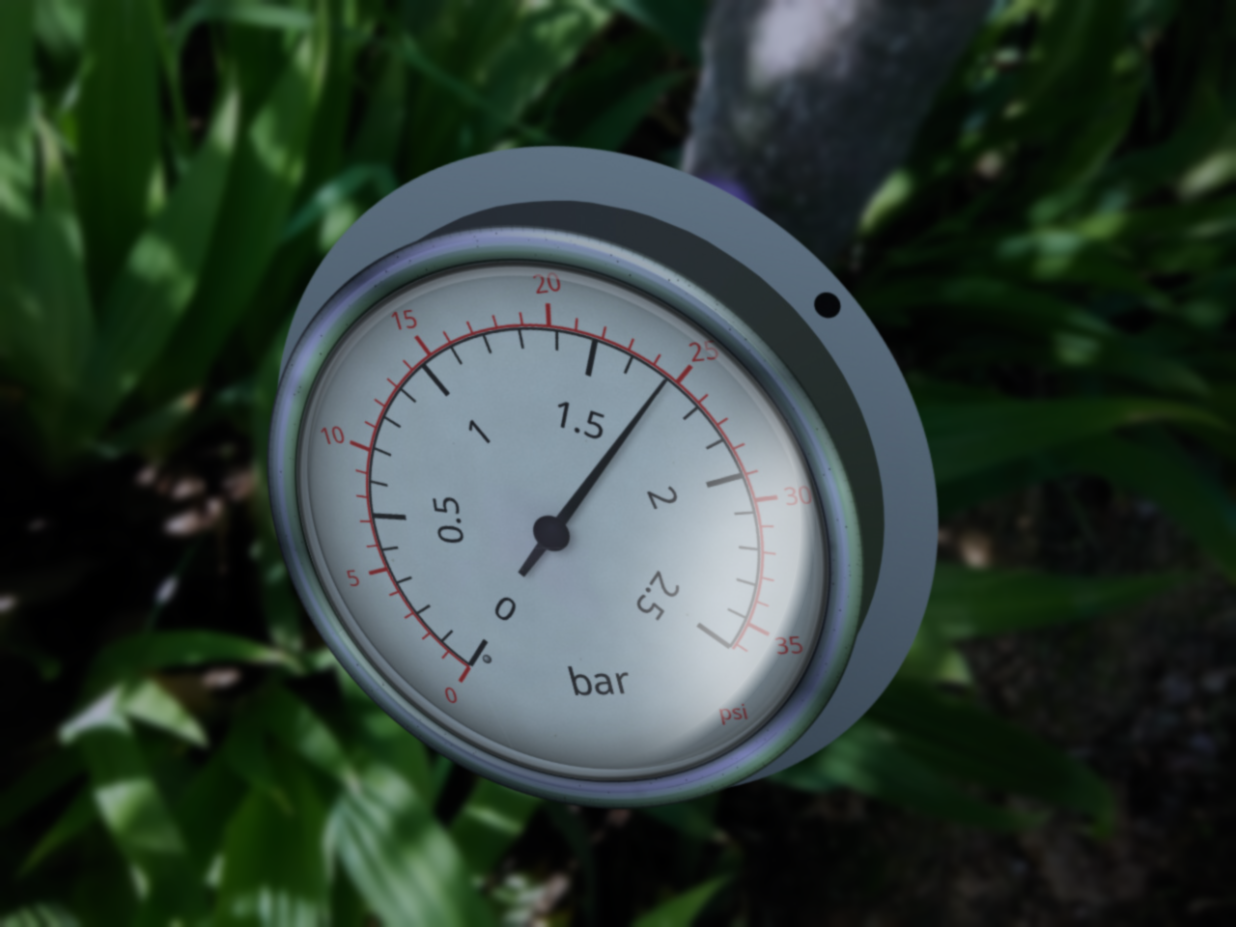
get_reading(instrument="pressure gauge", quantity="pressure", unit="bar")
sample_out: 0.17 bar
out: 1.7 bar
